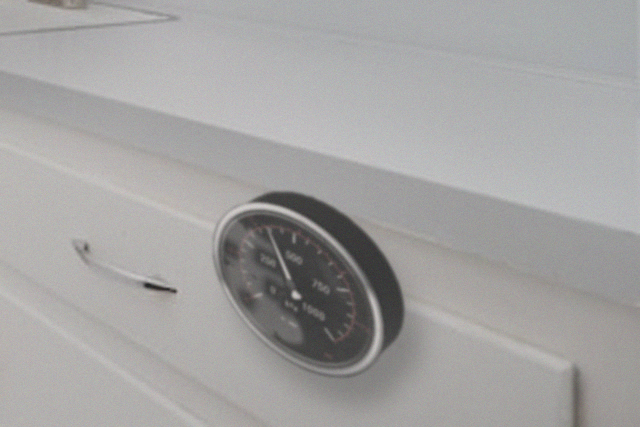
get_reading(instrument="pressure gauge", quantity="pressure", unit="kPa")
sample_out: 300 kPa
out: 400 kPa
